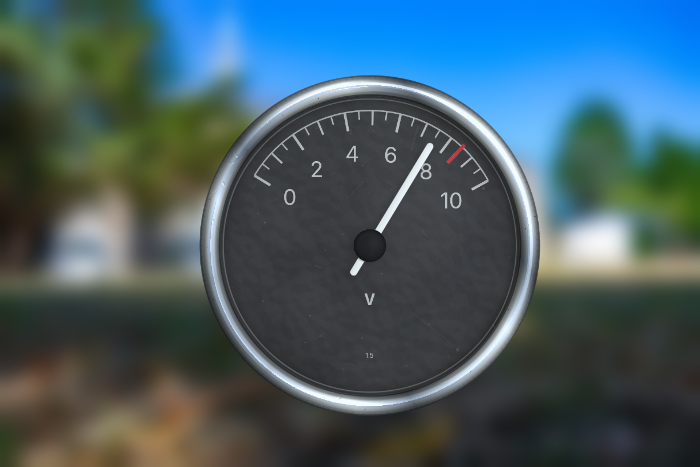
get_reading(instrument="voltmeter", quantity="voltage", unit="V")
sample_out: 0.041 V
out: 7.5 V
